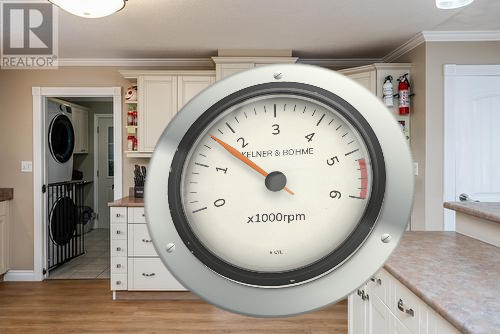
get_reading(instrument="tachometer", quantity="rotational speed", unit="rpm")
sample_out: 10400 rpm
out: 1600 rpm
